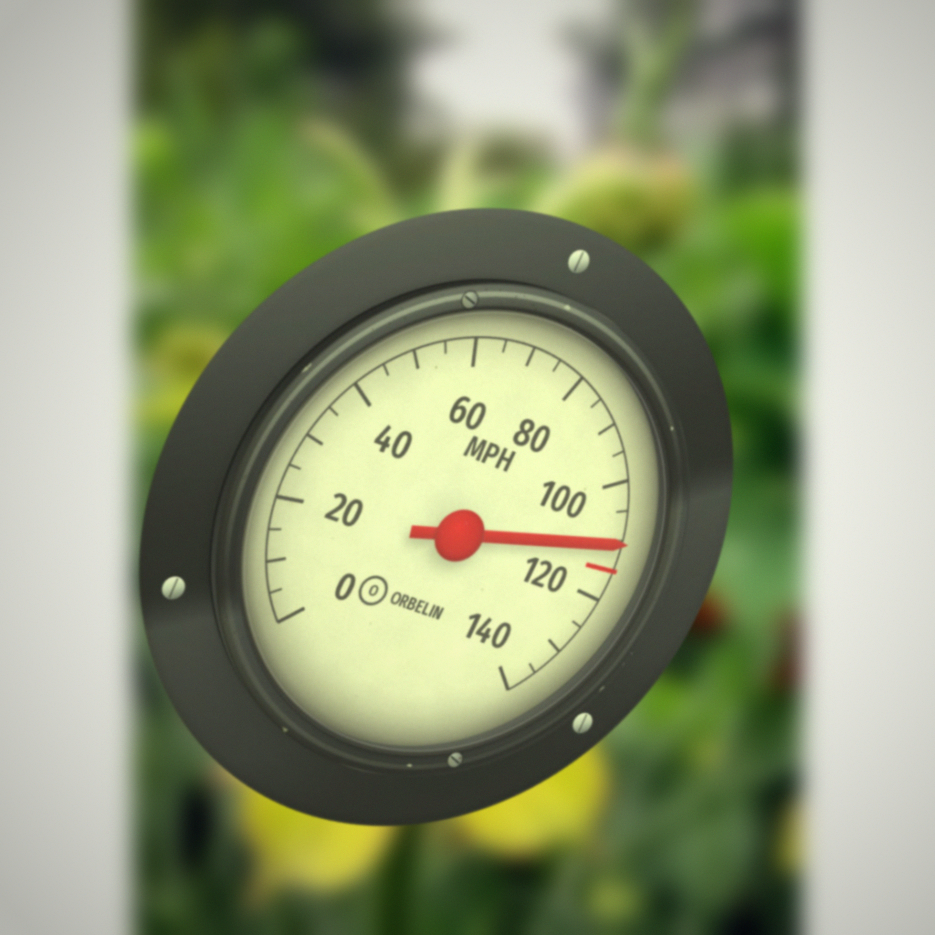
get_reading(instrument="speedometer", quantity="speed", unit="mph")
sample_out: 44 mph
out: 110 mph
